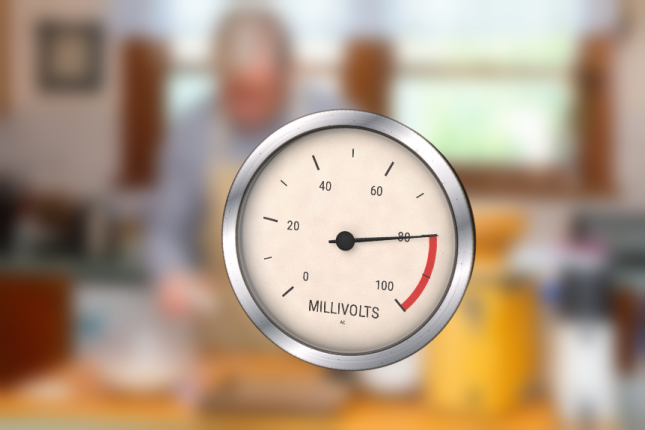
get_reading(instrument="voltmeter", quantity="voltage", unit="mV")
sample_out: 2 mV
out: 80 mV
